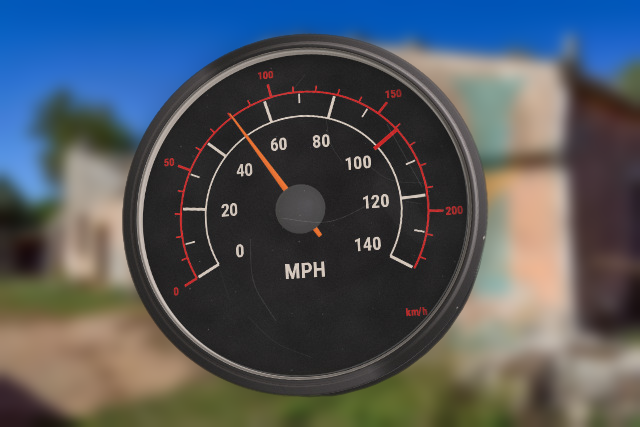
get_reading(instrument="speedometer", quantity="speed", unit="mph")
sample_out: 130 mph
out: 50 mph
